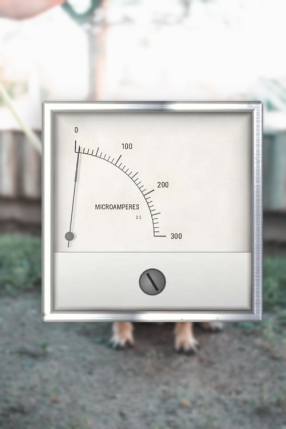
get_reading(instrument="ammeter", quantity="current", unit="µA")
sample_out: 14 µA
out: 10 µA
